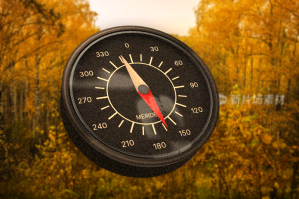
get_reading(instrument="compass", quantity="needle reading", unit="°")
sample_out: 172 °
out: 165 °
